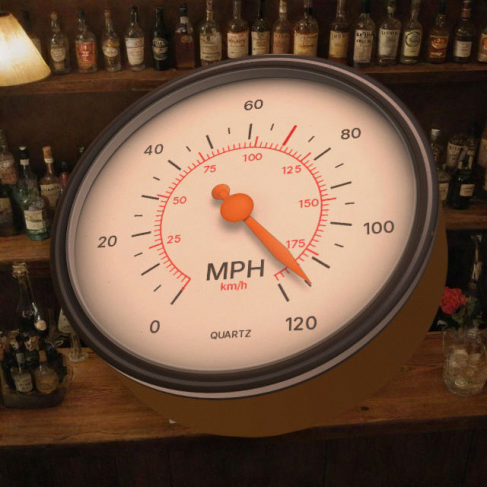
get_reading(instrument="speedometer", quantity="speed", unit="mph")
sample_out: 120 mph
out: 115 mph
